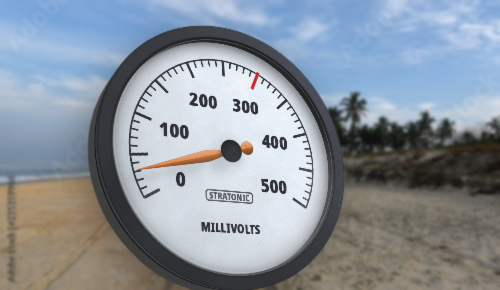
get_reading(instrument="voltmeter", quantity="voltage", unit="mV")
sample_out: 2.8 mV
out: 30 mV
